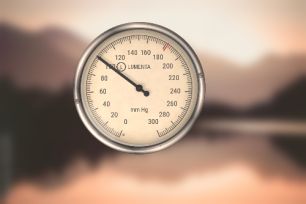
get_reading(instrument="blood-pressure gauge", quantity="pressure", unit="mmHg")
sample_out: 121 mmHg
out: 100 mmHg
